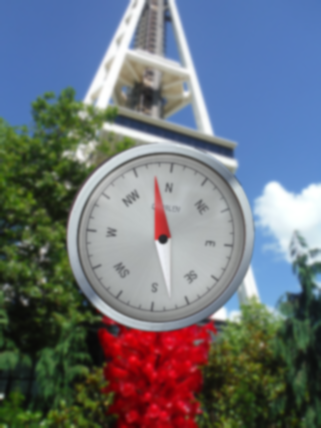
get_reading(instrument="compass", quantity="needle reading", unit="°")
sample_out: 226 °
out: 345 °
